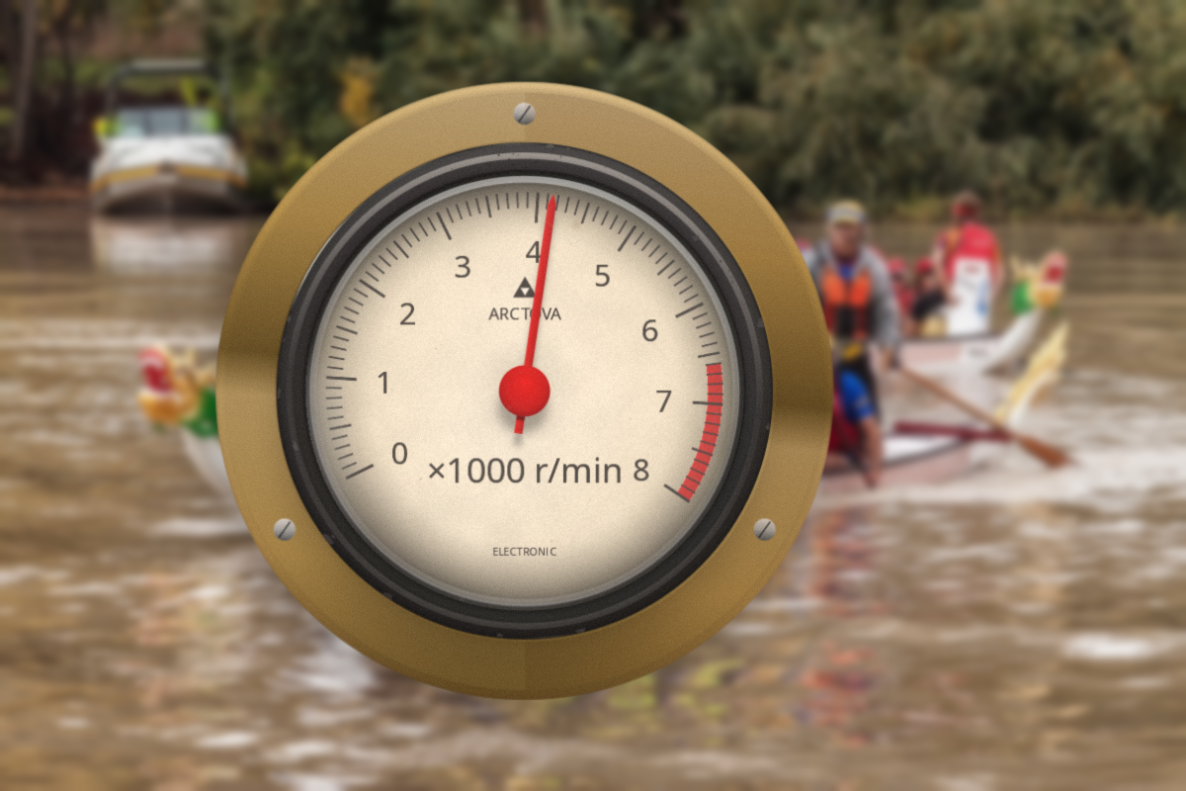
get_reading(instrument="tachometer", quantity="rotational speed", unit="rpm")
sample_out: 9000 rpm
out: 4150 rpm
